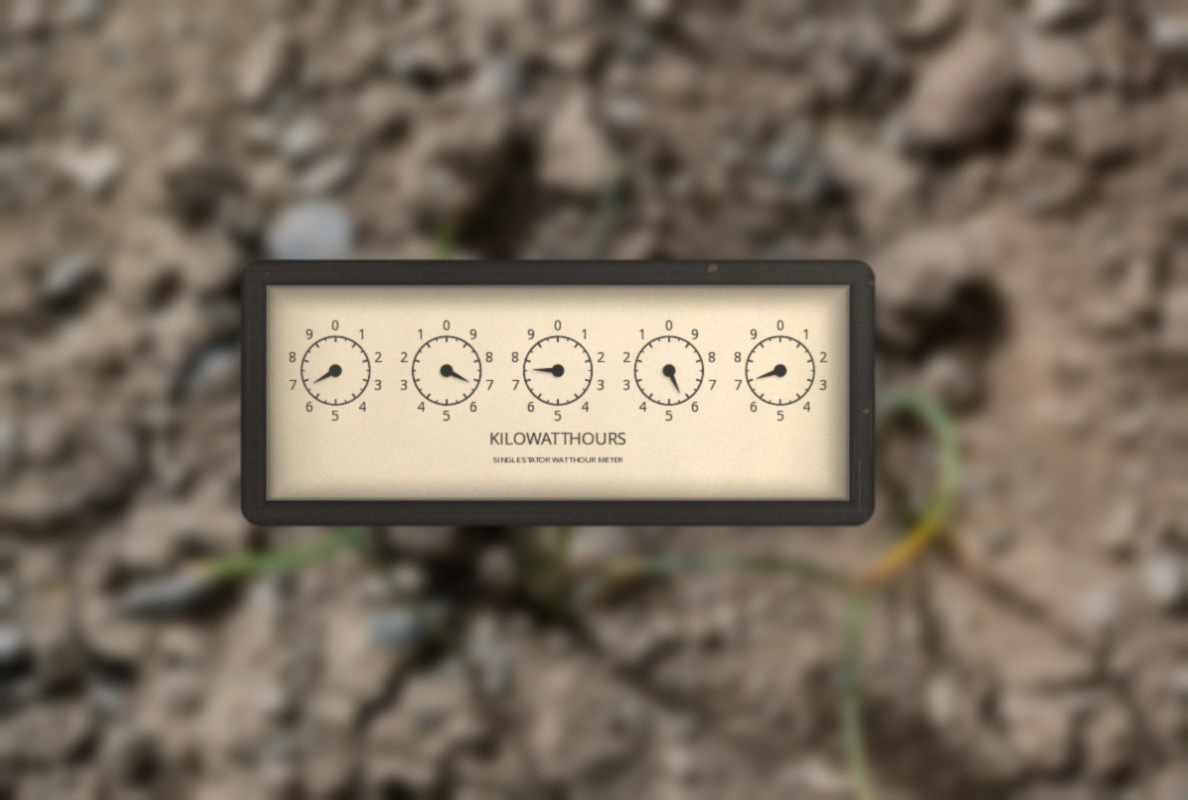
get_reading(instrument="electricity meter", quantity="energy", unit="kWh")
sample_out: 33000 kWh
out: 66757 kWh
